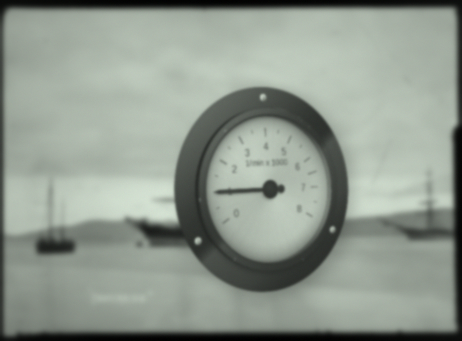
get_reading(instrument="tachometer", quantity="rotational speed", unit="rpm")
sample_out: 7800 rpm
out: 1000 rpm
